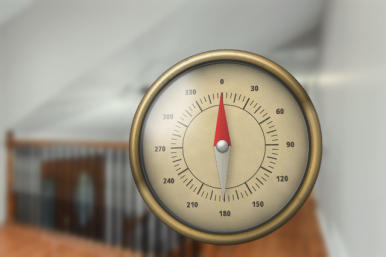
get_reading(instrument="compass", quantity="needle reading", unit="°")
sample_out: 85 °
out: 0 °
